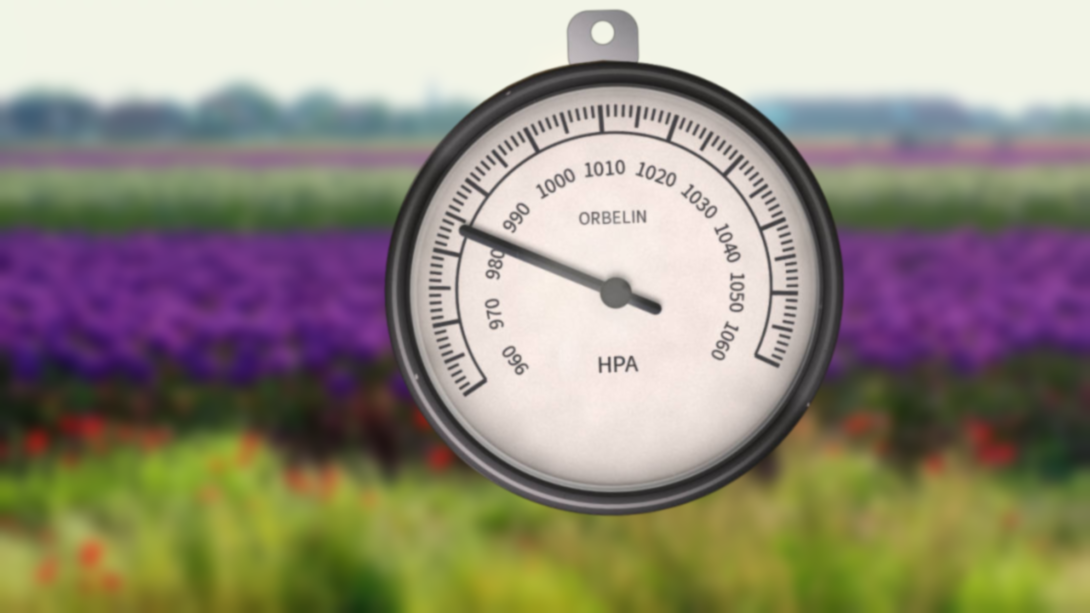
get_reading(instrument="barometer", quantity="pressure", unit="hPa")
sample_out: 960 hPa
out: 984 hPa
